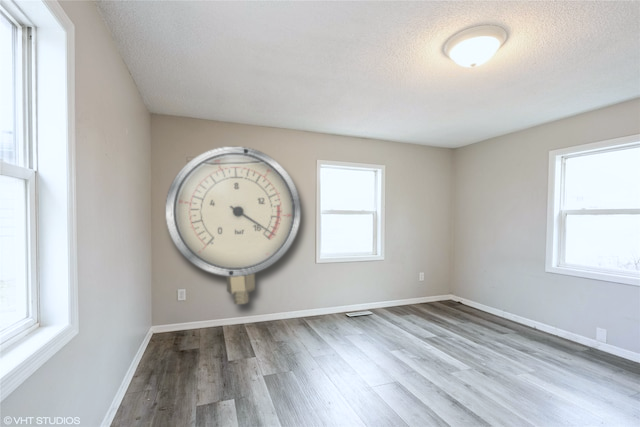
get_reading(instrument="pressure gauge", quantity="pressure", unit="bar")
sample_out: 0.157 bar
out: 15.5 bar
